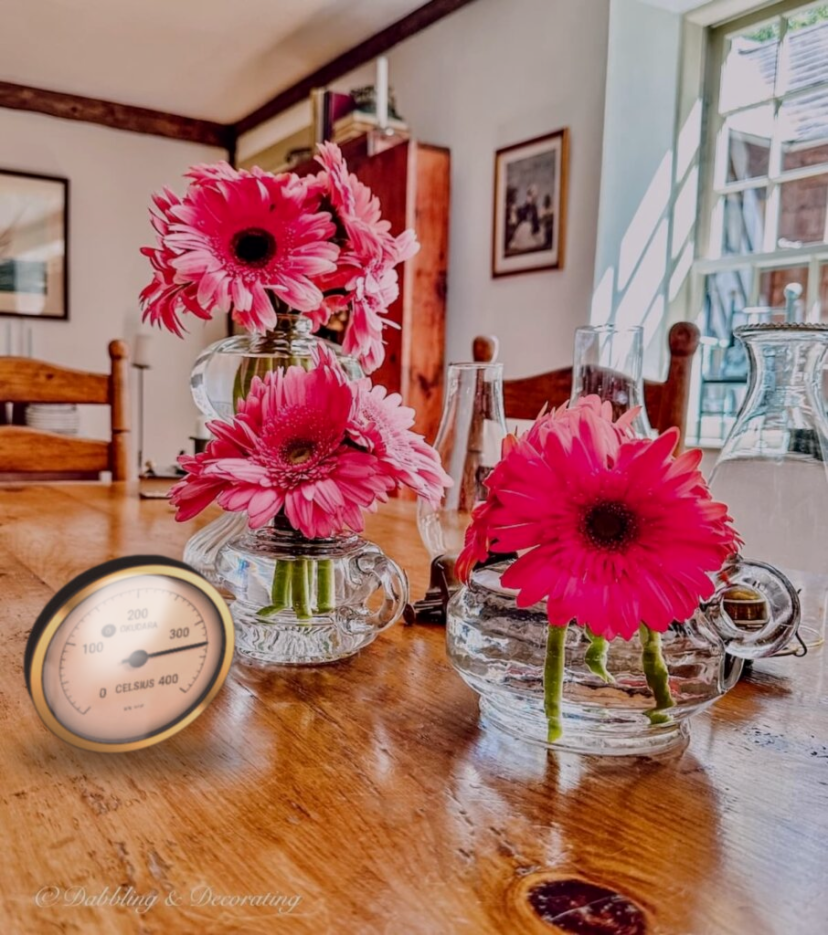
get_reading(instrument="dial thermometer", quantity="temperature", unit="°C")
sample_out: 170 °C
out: 330 °C
